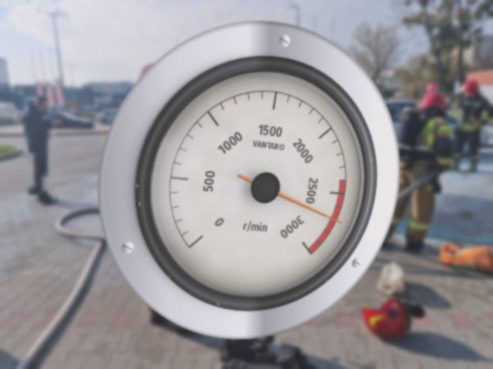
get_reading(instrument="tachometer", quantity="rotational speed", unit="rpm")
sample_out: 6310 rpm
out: 2700 rpm
